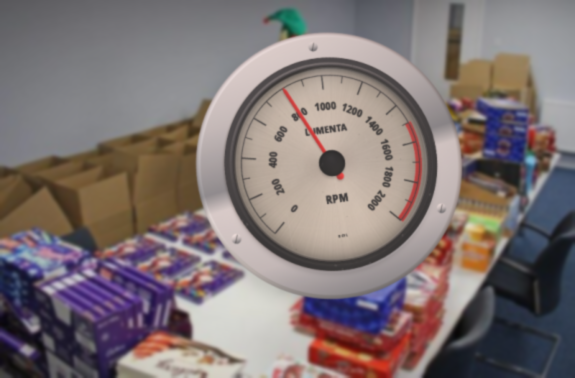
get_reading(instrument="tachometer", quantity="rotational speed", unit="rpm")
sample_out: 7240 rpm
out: 800 rpm
